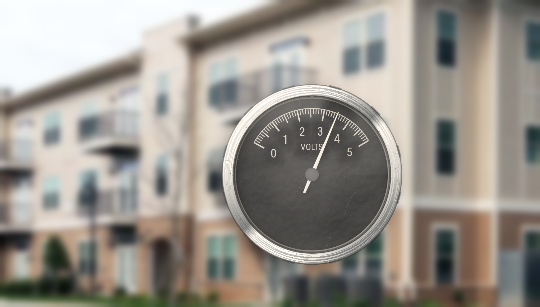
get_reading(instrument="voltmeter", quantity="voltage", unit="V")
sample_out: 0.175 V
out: 3.5 V
